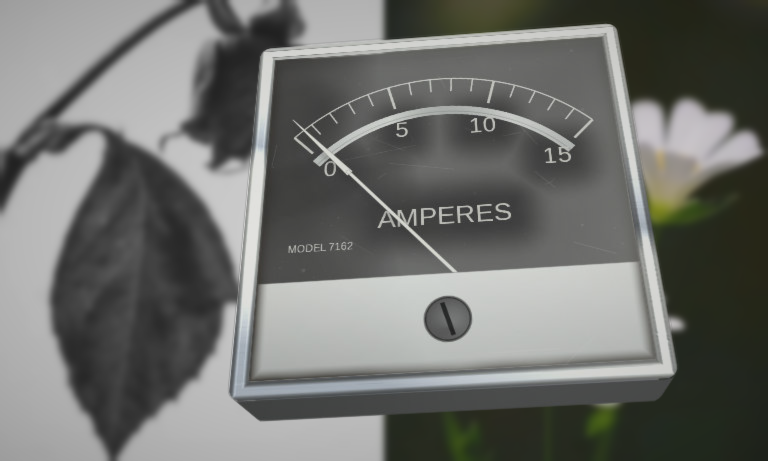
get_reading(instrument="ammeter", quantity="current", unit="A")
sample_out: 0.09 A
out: 0.5 A
